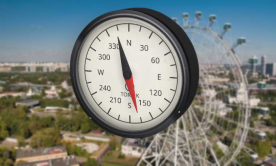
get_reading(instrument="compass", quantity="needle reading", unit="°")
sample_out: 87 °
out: 165 °
